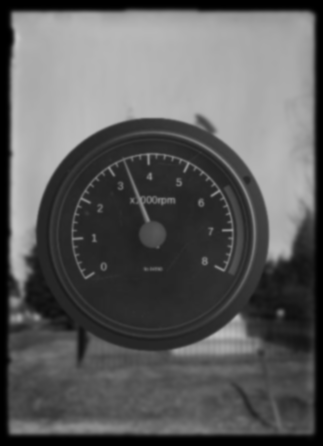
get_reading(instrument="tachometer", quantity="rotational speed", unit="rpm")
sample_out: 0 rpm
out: 3400 rpm
